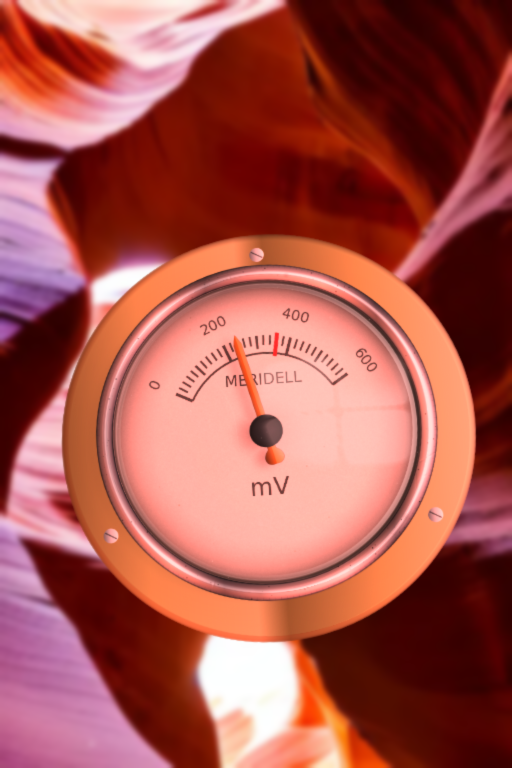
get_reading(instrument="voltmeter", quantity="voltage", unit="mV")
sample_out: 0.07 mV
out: 240 mV
